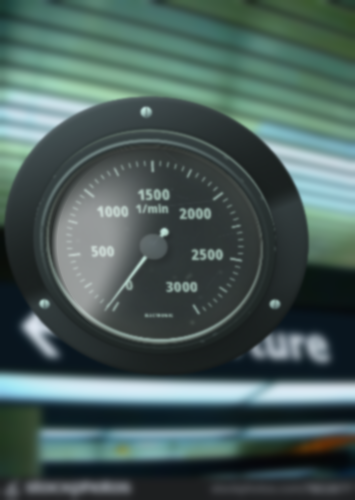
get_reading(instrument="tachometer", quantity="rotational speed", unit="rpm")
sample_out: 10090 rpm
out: 50 rpm
